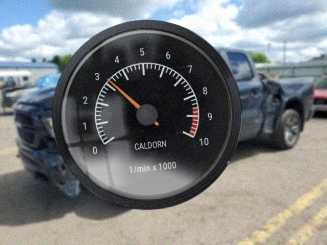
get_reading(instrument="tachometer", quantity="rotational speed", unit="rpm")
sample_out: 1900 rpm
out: 3200 rpm
